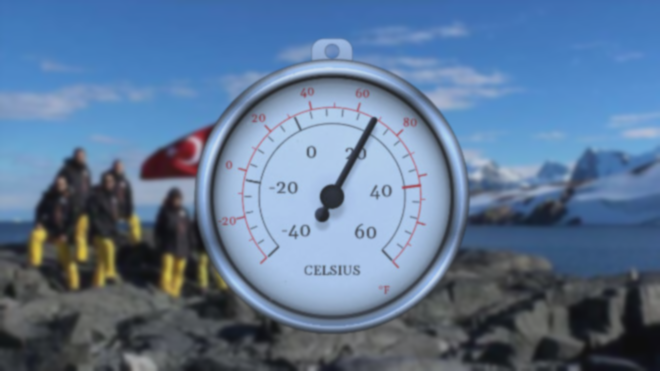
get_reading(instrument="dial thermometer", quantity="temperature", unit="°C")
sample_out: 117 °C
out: 20 °C
